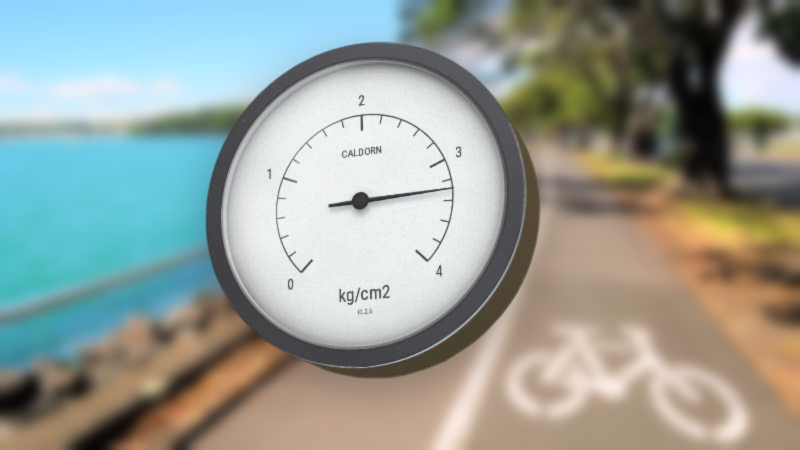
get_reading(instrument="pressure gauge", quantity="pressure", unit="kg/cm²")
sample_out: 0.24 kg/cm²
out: 3.3 kg/cm²
